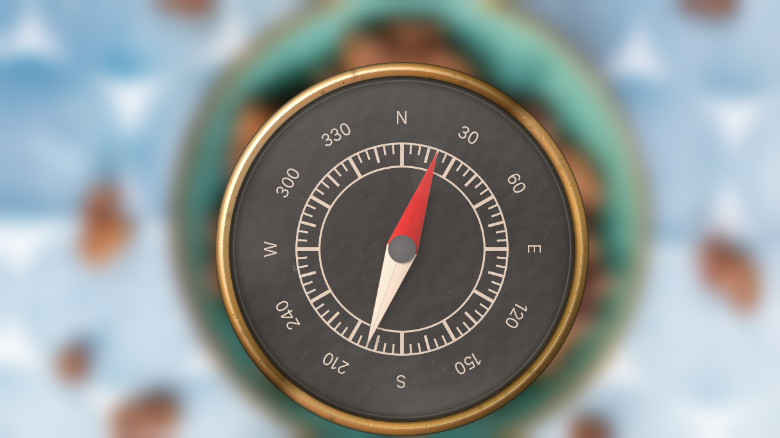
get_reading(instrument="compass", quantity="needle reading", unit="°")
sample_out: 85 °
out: 20 °
